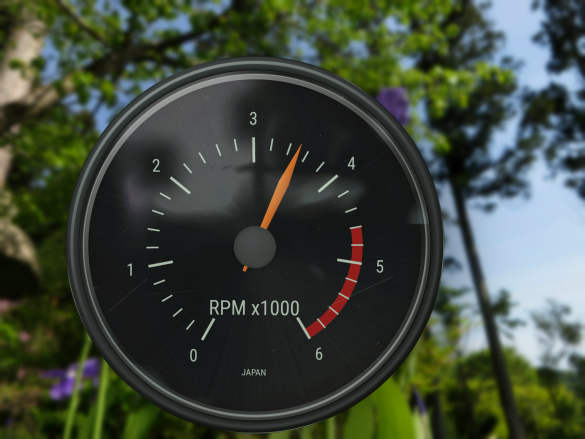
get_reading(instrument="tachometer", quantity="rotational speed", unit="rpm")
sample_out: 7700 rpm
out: 3500 rpm
